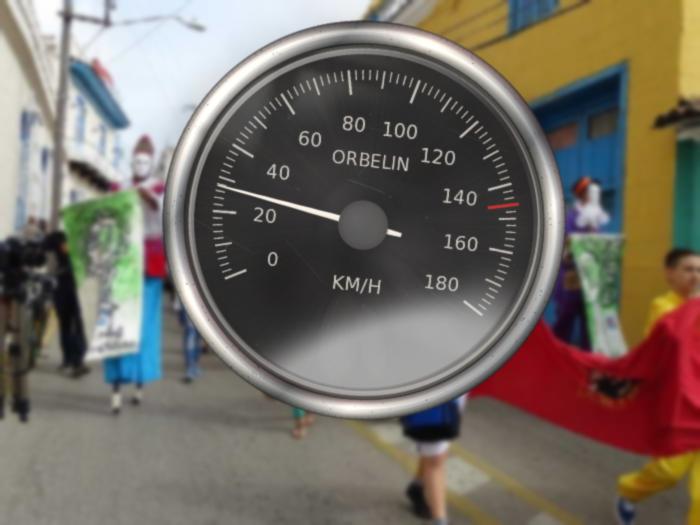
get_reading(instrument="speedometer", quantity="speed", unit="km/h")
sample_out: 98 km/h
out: 28 km/h
